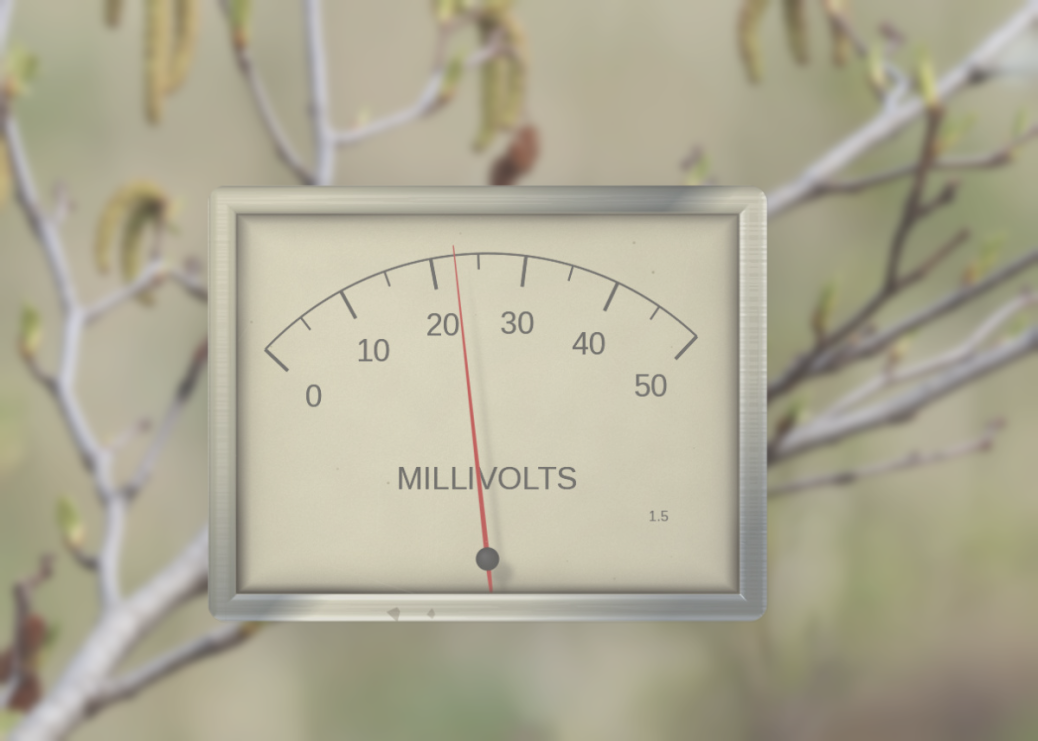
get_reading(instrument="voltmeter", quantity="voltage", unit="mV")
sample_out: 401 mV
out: 22.5 mV
